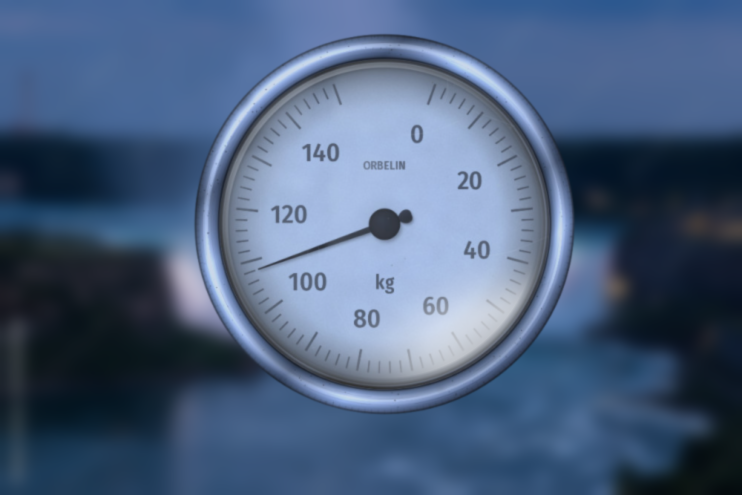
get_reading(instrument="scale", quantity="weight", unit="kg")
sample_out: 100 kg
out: 108 kg
